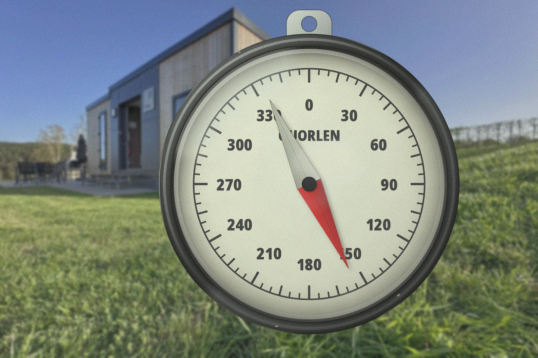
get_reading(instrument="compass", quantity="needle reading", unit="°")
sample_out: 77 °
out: 155 °
